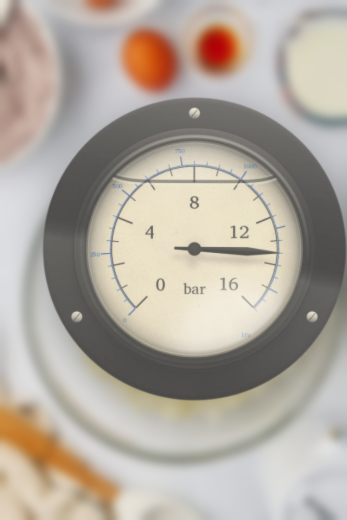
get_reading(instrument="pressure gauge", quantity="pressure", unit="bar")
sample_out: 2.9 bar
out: 13.5 bar
